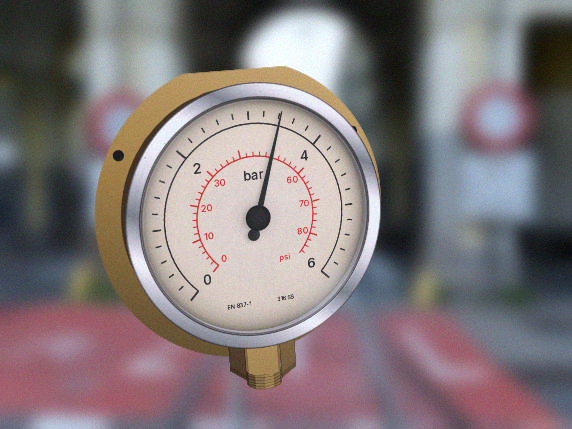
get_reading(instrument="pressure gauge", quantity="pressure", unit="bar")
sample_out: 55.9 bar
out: 3.4 bar
